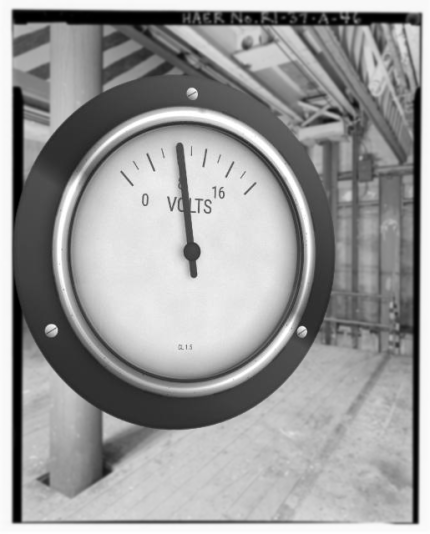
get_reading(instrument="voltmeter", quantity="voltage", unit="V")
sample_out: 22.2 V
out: 8 V
